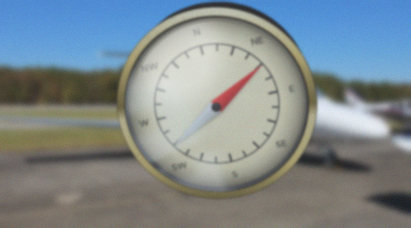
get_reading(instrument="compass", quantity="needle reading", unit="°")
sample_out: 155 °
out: 60 °
